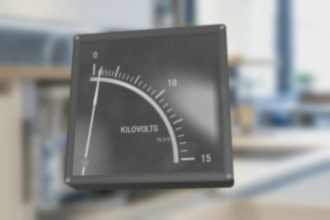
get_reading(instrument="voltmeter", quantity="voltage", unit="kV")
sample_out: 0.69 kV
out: 2.5 kV
